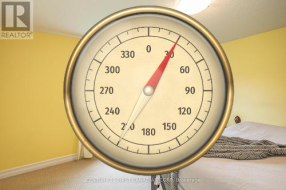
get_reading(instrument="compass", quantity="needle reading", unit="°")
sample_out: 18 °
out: 30 °
